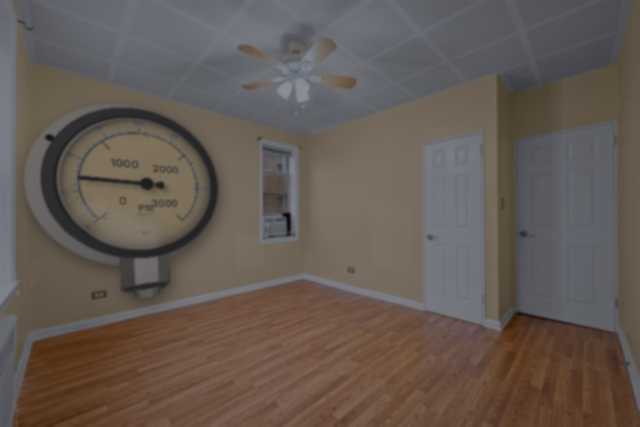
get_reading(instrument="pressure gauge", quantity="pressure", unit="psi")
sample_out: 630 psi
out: 500 psi
